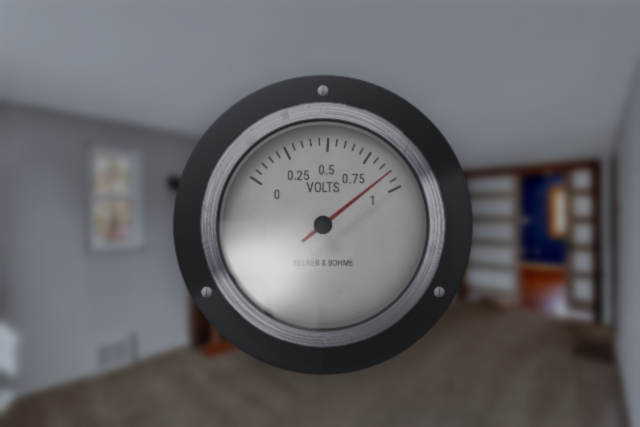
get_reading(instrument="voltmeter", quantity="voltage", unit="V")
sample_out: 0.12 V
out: 0.9 V
